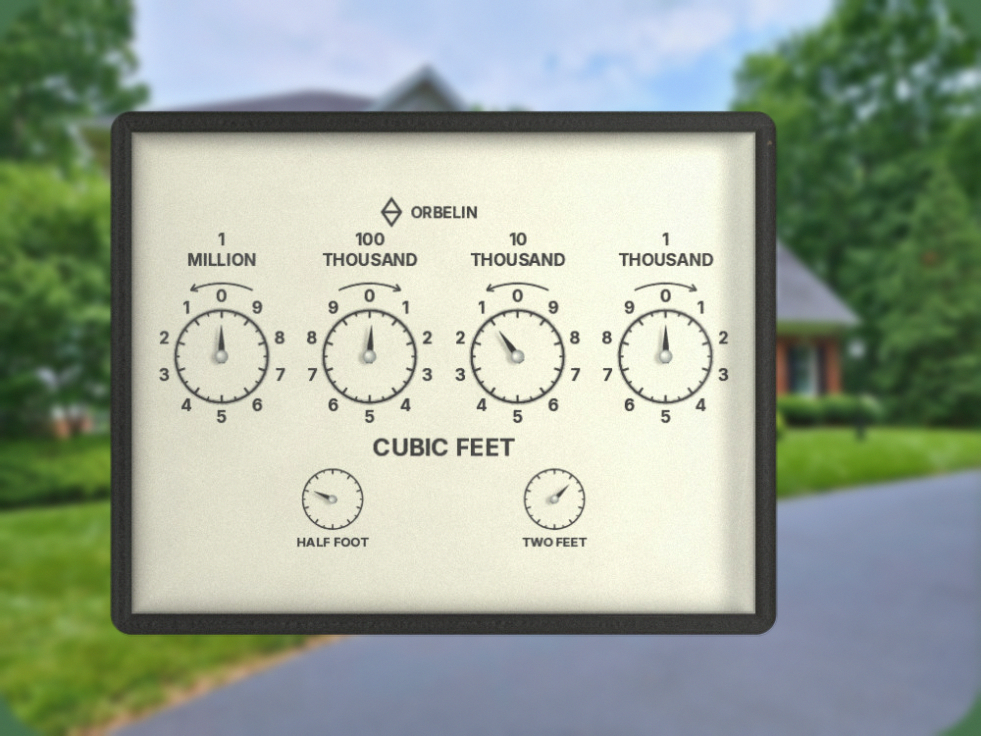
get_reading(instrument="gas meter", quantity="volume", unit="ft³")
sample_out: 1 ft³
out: 1000 ft³
